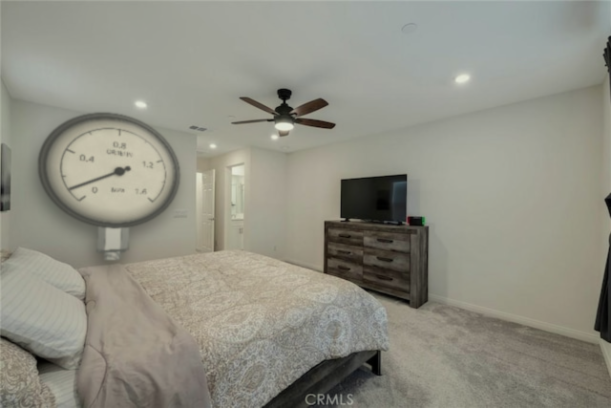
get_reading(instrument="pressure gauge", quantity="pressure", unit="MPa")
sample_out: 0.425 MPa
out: 0.1 MPa
